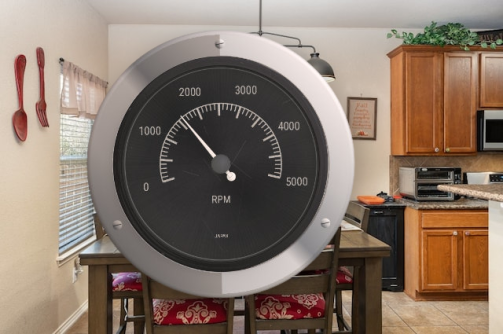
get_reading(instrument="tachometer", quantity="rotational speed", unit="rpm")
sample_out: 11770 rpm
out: 1600 rpm
